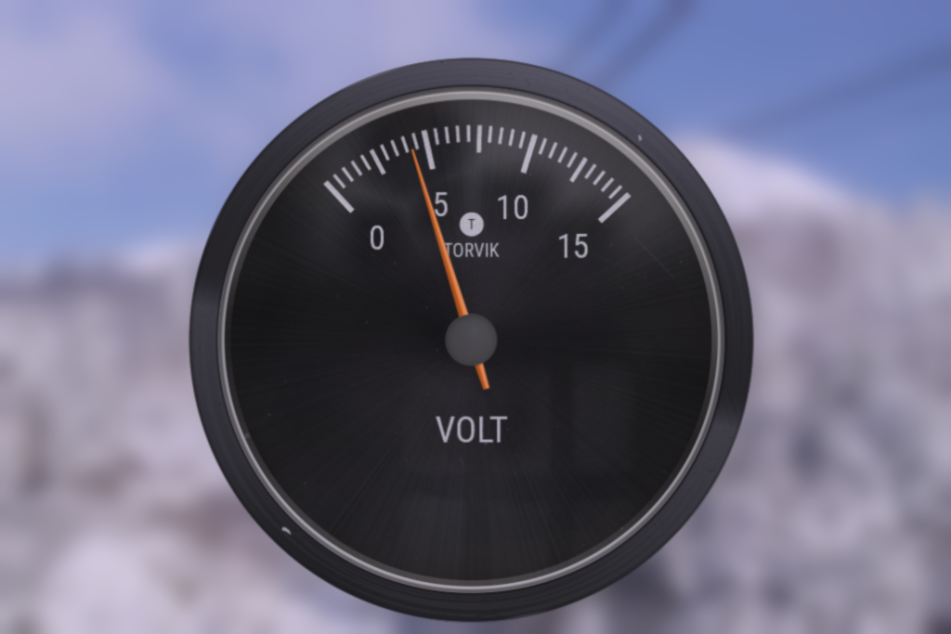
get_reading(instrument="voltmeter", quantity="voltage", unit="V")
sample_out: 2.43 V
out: 4.25 V
